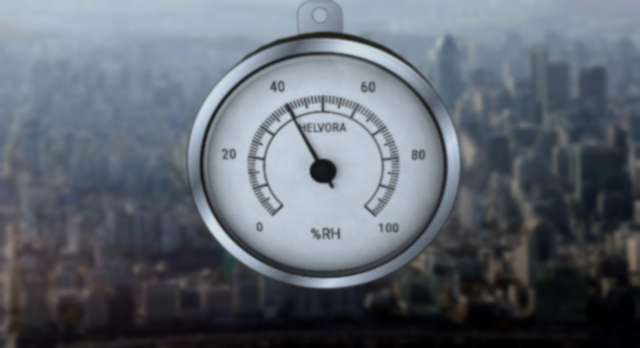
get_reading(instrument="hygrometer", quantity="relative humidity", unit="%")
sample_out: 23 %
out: 40 %
